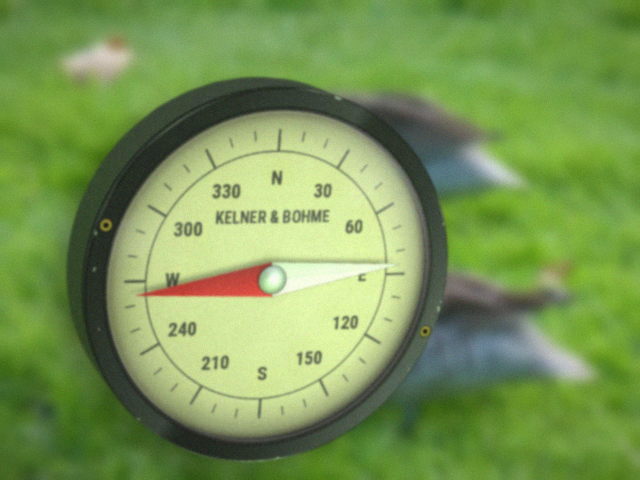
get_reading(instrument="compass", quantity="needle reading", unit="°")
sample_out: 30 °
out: 265 °
